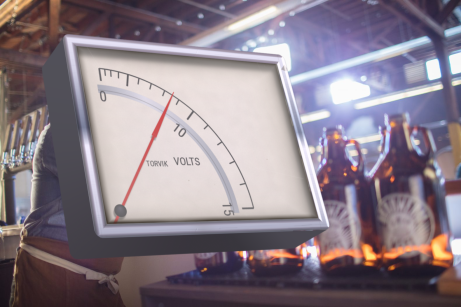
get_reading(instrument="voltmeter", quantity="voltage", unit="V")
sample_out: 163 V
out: 8.5 V
